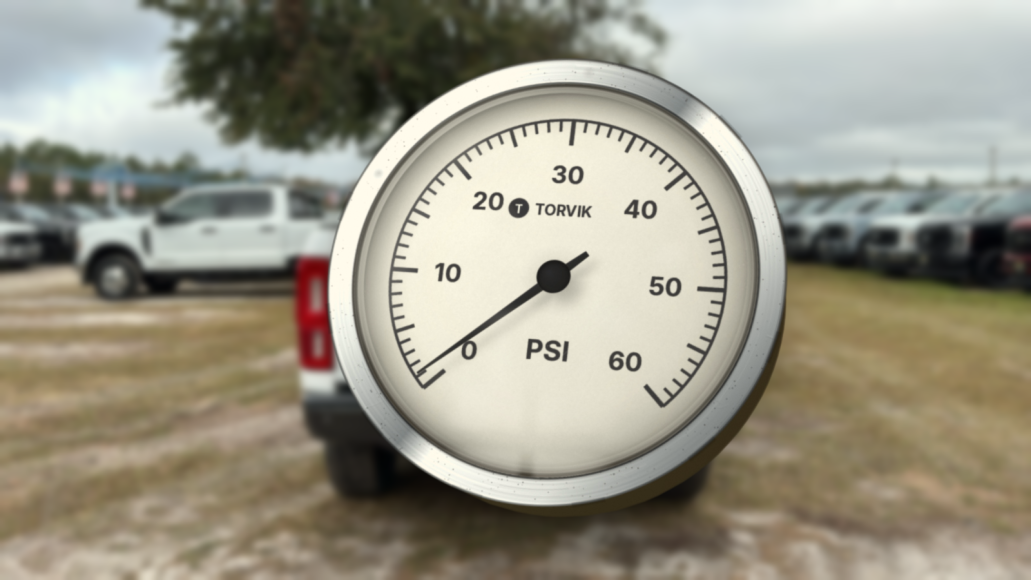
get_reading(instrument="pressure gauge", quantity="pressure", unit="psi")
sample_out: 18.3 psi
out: 1 psi
